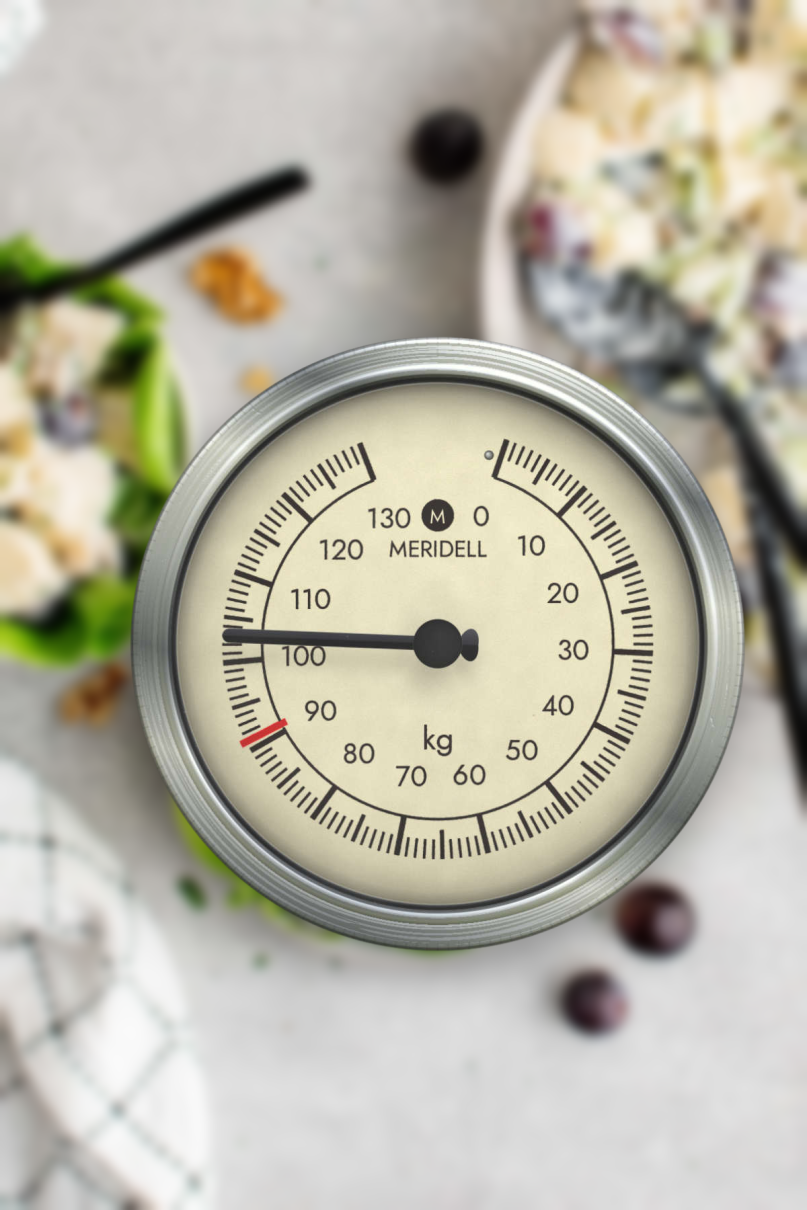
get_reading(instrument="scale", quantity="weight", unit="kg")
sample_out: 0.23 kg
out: 103 kg
